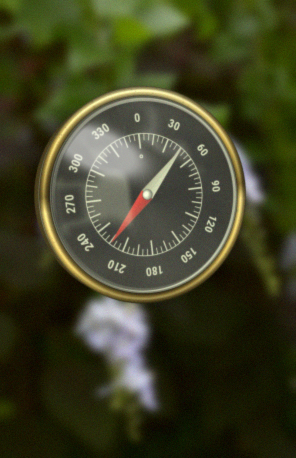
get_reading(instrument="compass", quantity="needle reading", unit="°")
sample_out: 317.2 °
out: 225 °
